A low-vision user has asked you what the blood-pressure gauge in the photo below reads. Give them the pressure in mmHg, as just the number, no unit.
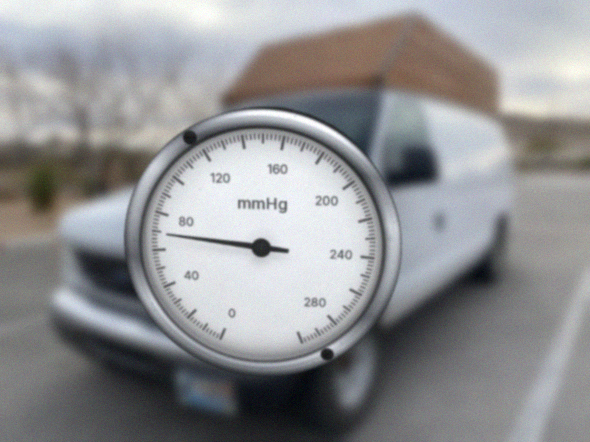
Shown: 70
